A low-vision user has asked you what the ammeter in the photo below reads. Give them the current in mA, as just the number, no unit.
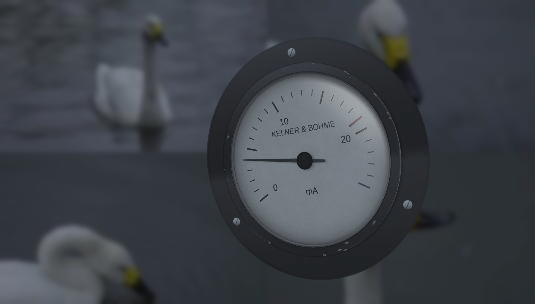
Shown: 4
